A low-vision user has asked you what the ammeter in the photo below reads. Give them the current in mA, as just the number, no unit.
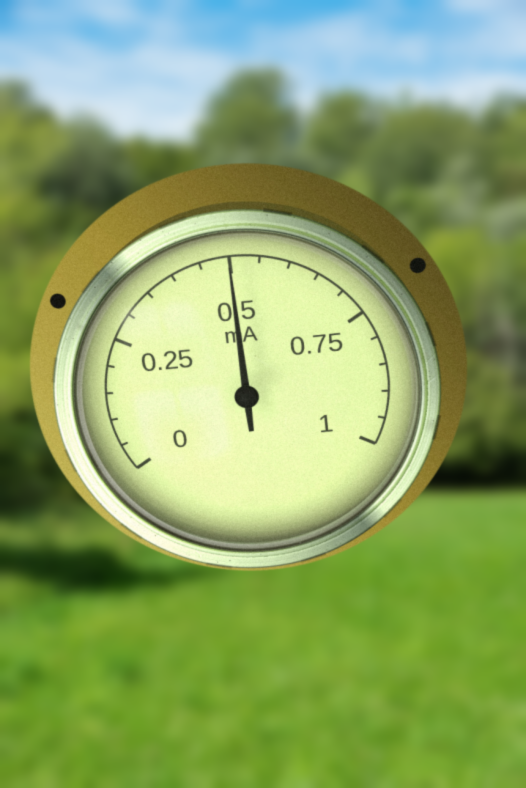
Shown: 0.5
